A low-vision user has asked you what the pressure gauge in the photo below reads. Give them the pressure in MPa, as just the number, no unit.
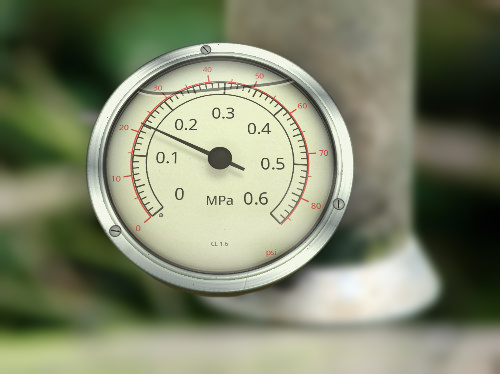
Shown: 0.15
